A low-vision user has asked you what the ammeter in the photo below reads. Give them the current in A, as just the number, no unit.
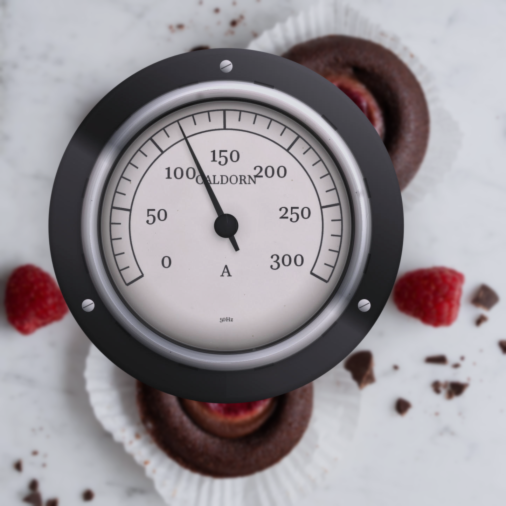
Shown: 120
